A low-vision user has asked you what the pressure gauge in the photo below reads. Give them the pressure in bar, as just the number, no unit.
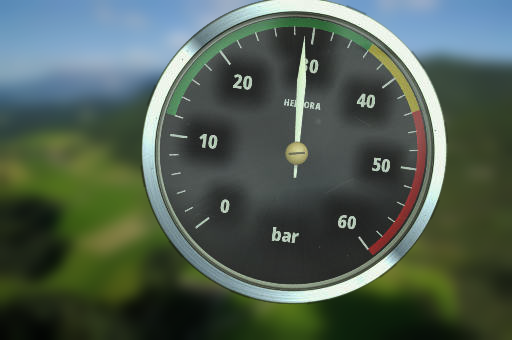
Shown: 29
